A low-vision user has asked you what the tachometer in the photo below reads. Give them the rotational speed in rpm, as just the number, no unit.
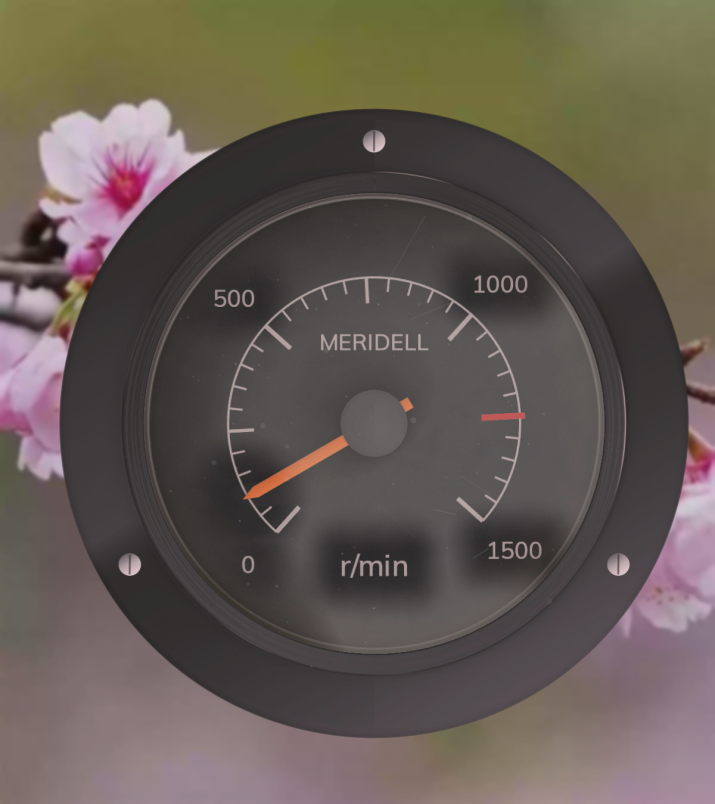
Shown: 100
